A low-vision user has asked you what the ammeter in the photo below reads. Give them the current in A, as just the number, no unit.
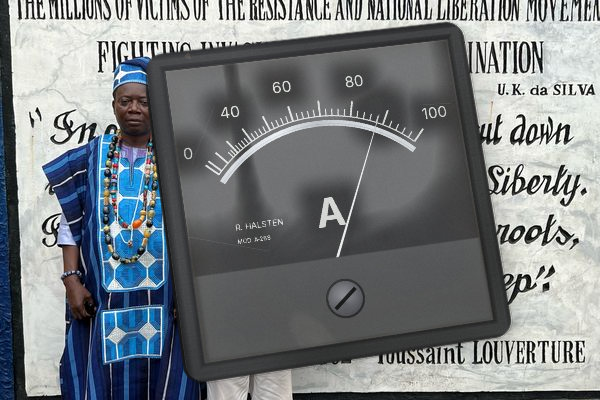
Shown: 88
